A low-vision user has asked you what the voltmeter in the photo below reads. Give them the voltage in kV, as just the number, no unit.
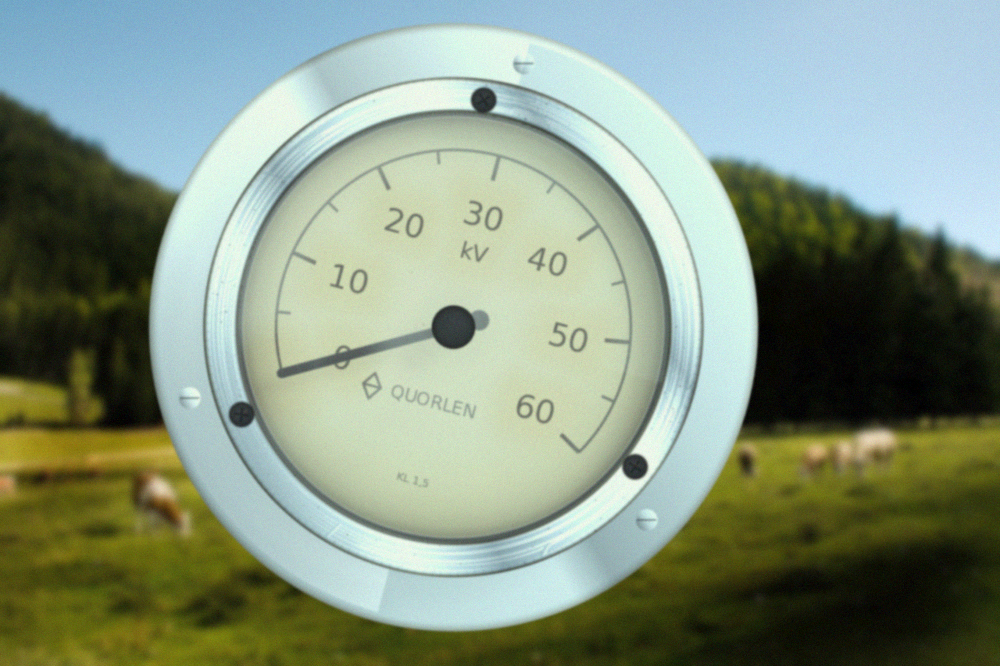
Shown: 0
